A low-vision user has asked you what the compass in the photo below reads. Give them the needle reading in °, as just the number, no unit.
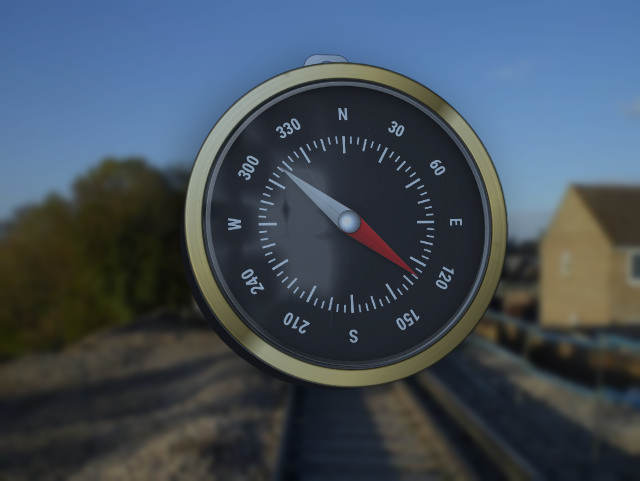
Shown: 130
